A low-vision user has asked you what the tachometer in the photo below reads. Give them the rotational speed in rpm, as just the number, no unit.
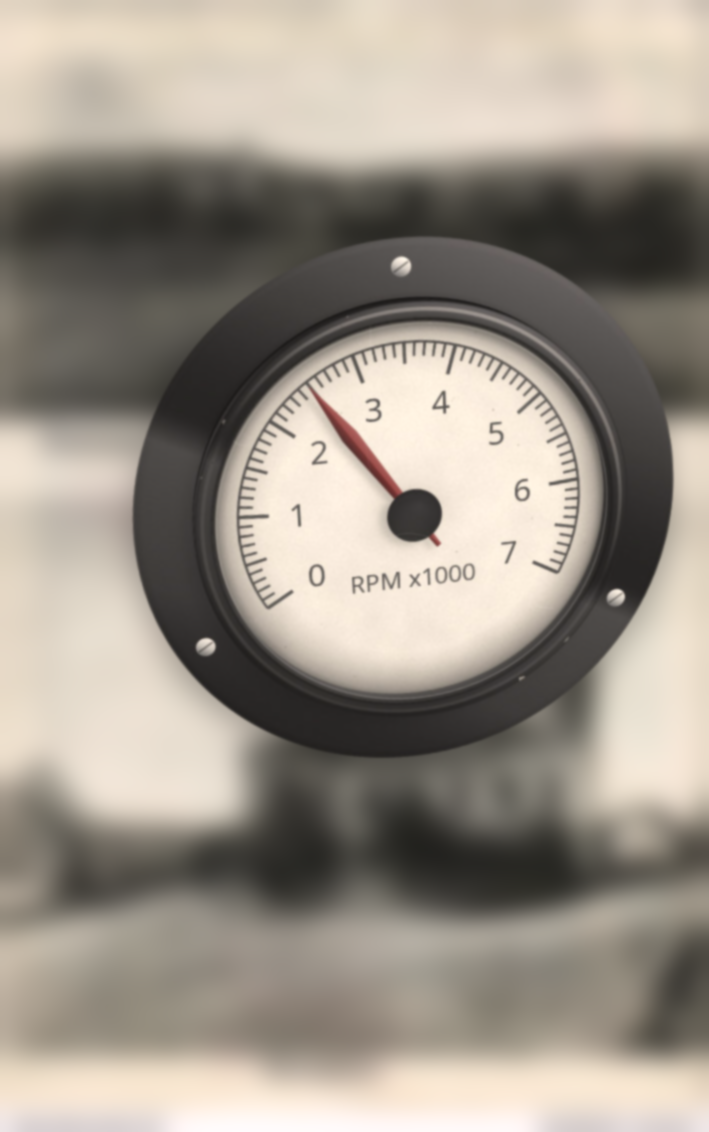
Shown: 2500
